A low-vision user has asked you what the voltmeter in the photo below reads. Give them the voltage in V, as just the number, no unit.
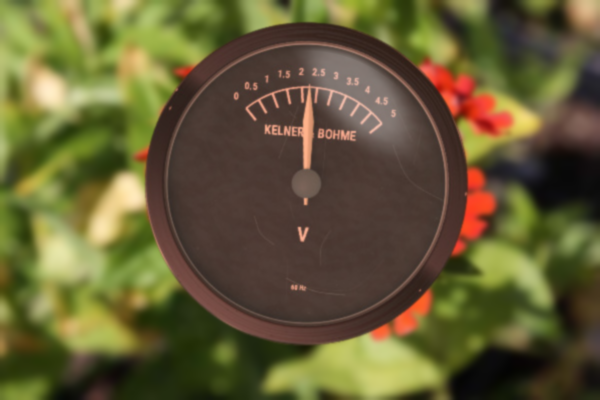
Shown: 2.25
